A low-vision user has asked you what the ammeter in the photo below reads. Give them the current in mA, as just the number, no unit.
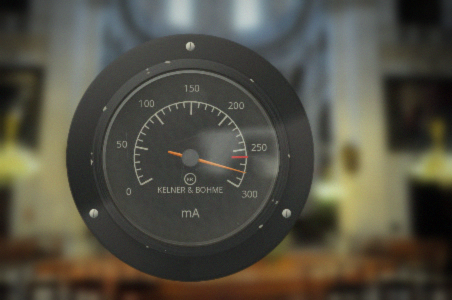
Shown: 280
